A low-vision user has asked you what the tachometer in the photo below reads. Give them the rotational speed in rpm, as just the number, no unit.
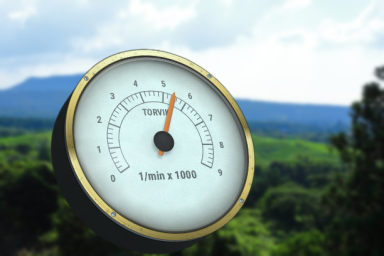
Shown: 5400
